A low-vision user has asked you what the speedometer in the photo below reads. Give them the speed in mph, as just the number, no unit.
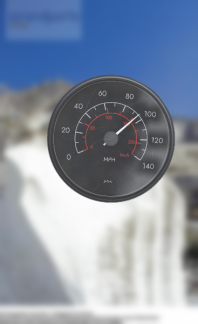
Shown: 95
